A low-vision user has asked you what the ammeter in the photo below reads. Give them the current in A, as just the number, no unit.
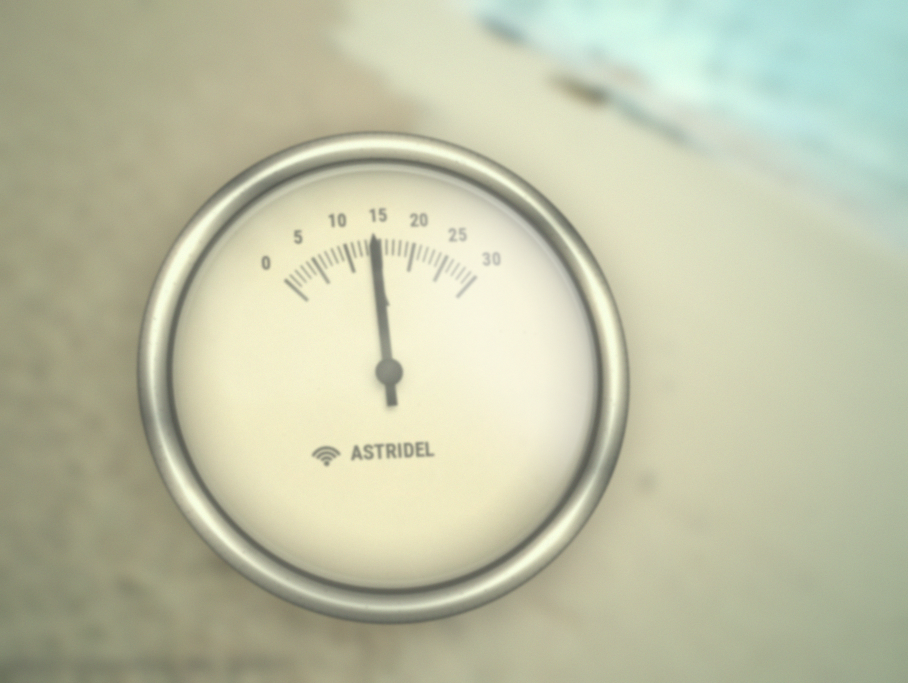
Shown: 14
